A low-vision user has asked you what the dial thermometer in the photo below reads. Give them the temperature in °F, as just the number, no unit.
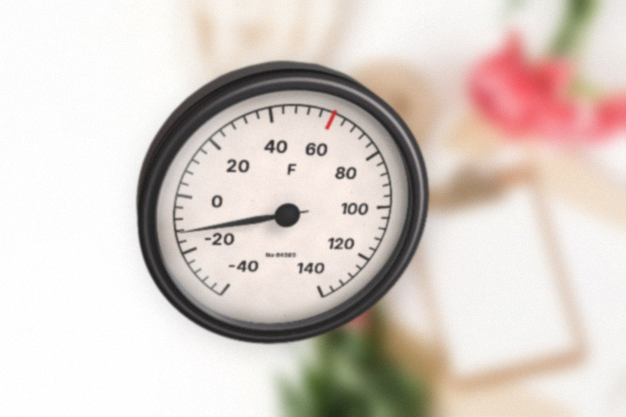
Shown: -12
